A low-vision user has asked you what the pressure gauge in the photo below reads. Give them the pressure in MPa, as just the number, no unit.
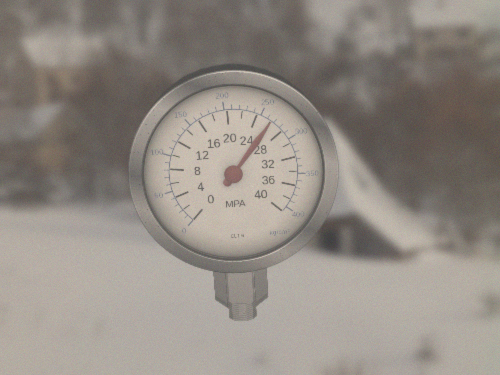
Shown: 26
